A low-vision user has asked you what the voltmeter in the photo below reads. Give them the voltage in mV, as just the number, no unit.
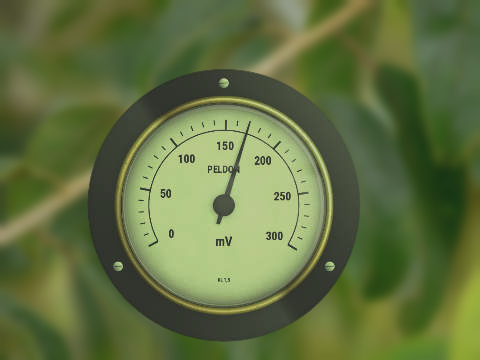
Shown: 170
